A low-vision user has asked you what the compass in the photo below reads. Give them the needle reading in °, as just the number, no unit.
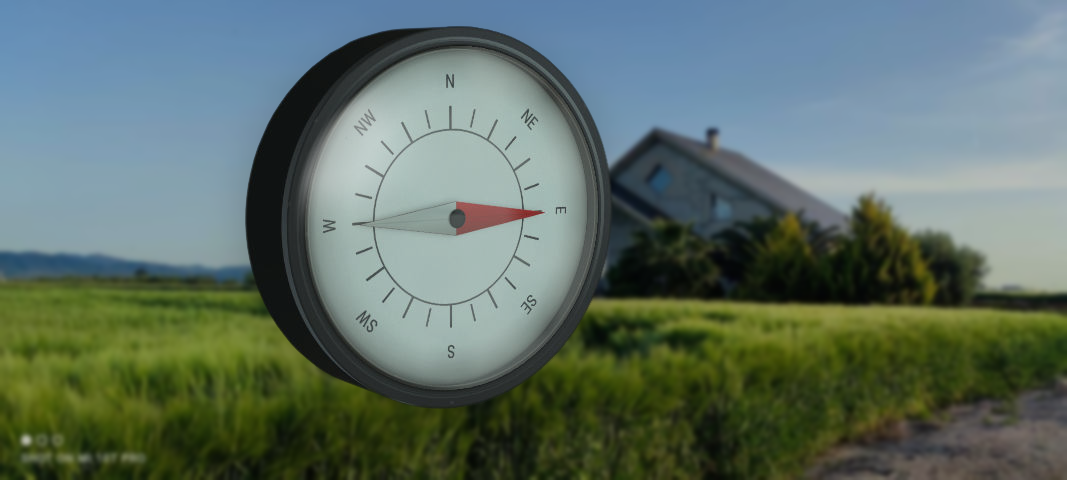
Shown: 90
